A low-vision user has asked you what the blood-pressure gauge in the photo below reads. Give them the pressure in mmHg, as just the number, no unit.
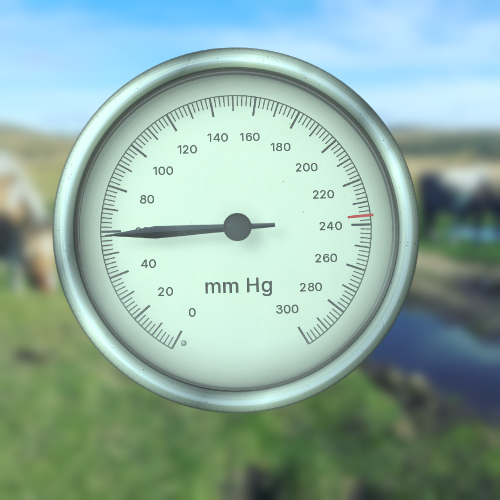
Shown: 58
